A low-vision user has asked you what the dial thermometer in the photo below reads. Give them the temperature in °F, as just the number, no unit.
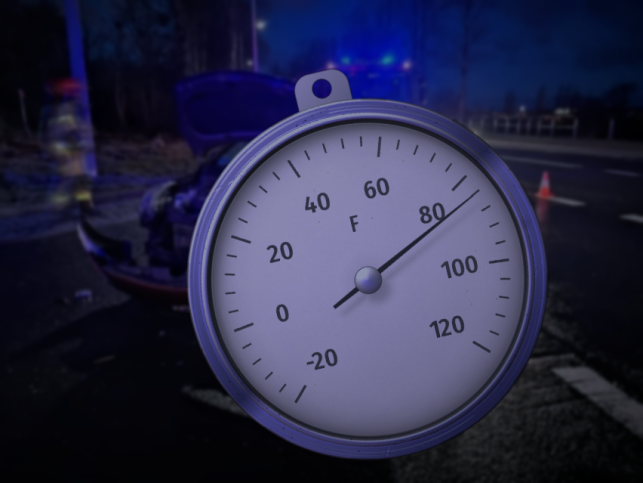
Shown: 84
